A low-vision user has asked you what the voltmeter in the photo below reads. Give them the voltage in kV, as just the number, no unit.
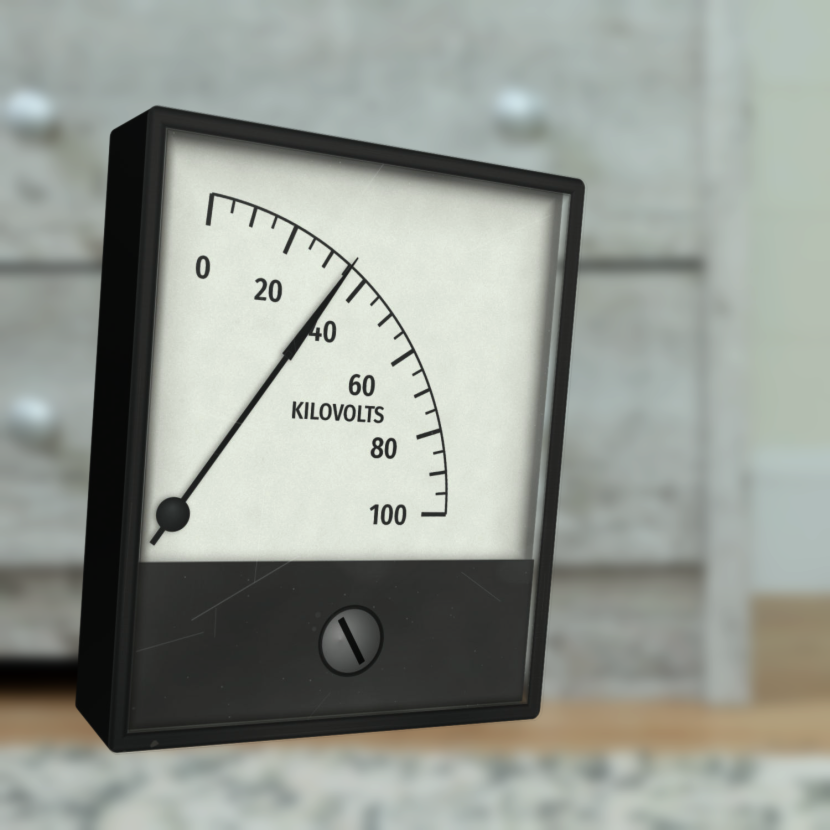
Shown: 35
